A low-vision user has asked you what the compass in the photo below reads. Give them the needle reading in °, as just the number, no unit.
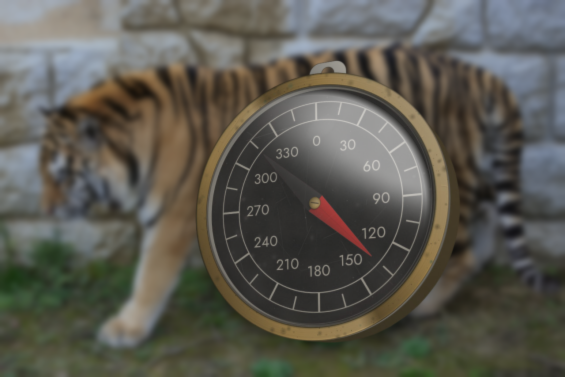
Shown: 135
